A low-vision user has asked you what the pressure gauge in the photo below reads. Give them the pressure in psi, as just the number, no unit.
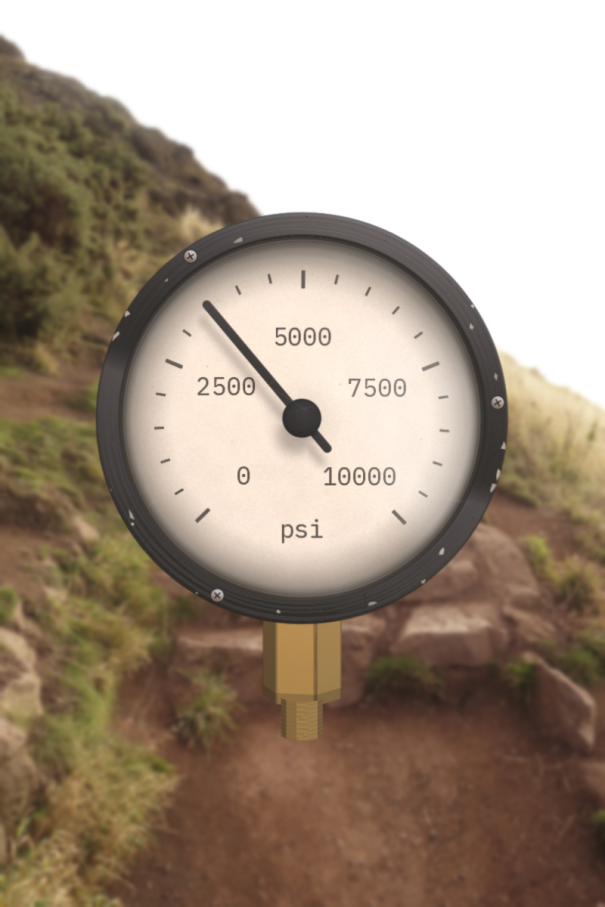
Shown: 3500
